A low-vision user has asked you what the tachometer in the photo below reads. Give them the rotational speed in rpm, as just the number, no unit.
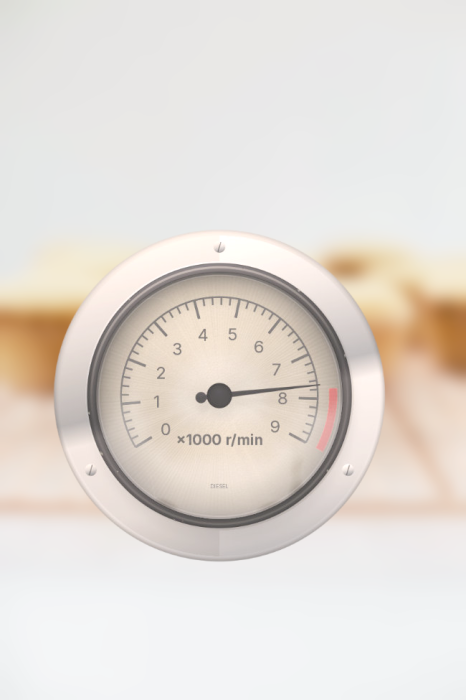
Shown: 7700
